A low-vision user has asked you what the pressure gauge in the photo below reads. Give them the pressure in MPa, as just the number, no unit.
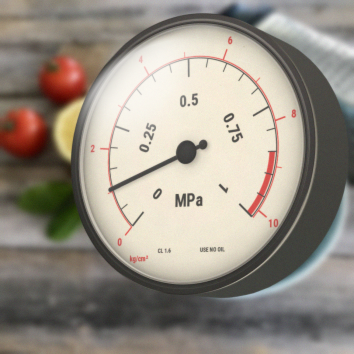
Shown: 0.1
